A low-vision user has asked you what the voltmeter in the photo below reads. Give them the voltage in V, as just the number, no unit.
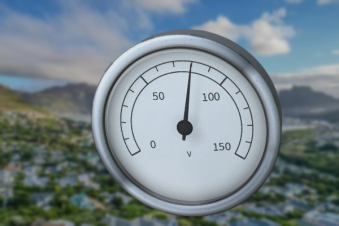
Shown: 80
